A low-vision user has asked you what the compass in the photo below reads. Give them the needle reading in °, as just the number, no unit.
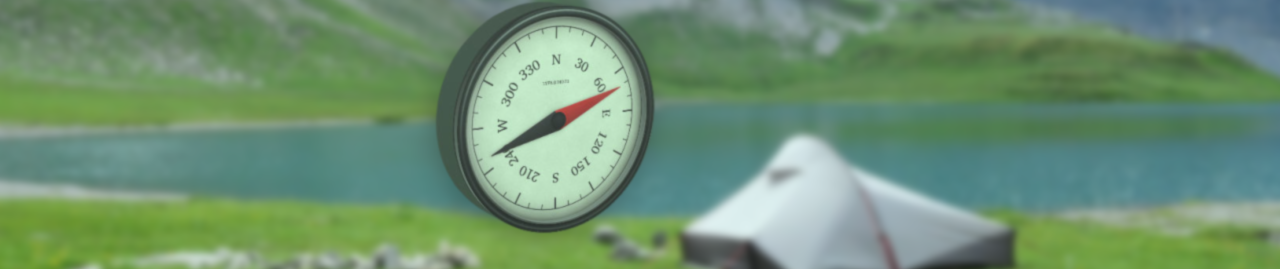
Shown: 70
